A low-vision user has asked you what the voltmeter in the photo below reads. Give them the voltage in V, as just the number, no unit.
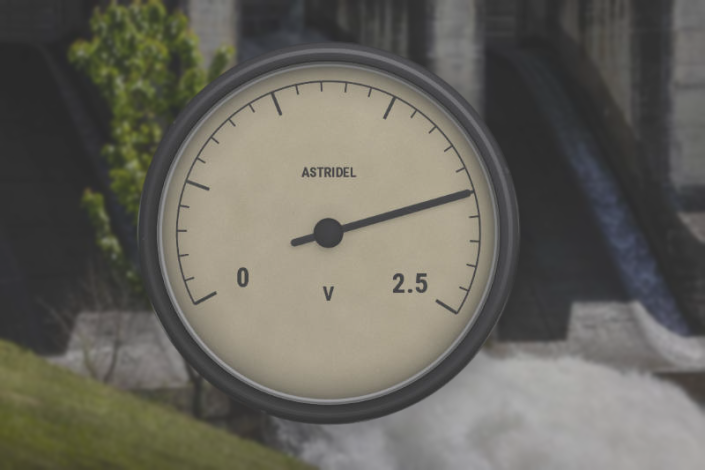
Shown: 2
